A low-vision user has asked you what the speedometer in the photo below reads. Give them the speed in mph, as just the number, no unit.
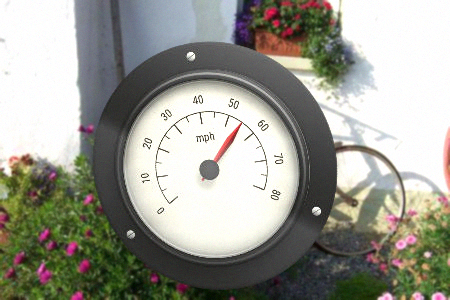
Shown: 55
